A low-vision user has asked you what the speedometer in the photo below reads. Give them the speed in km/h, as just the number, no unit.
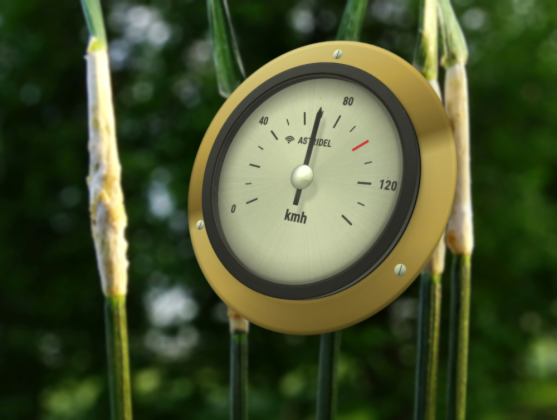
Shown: 70
